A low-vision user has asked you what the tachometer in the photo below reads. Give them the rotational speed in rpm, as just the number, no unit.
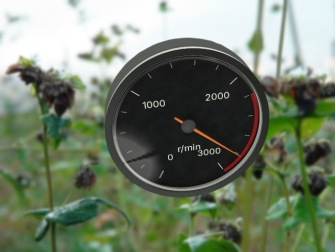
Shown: 2800
